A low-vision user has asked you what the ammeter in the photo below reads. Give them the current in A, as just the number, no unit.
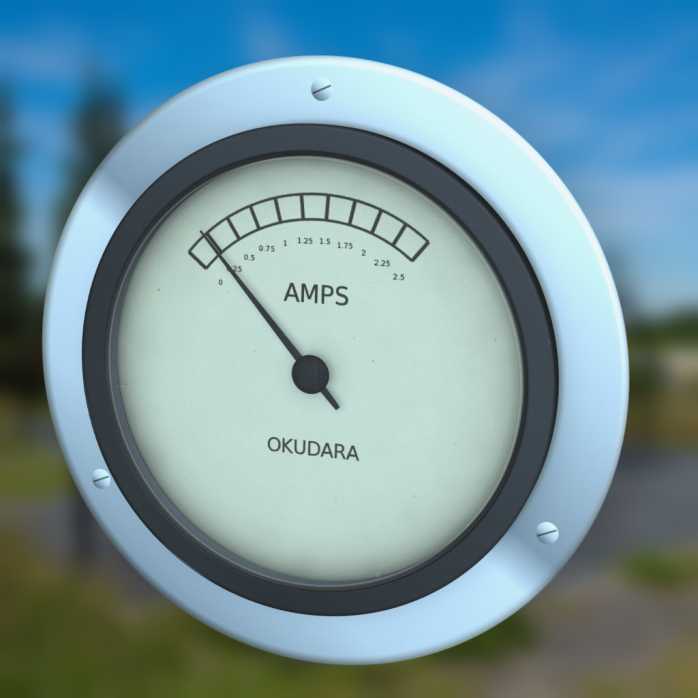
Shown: 0.25
